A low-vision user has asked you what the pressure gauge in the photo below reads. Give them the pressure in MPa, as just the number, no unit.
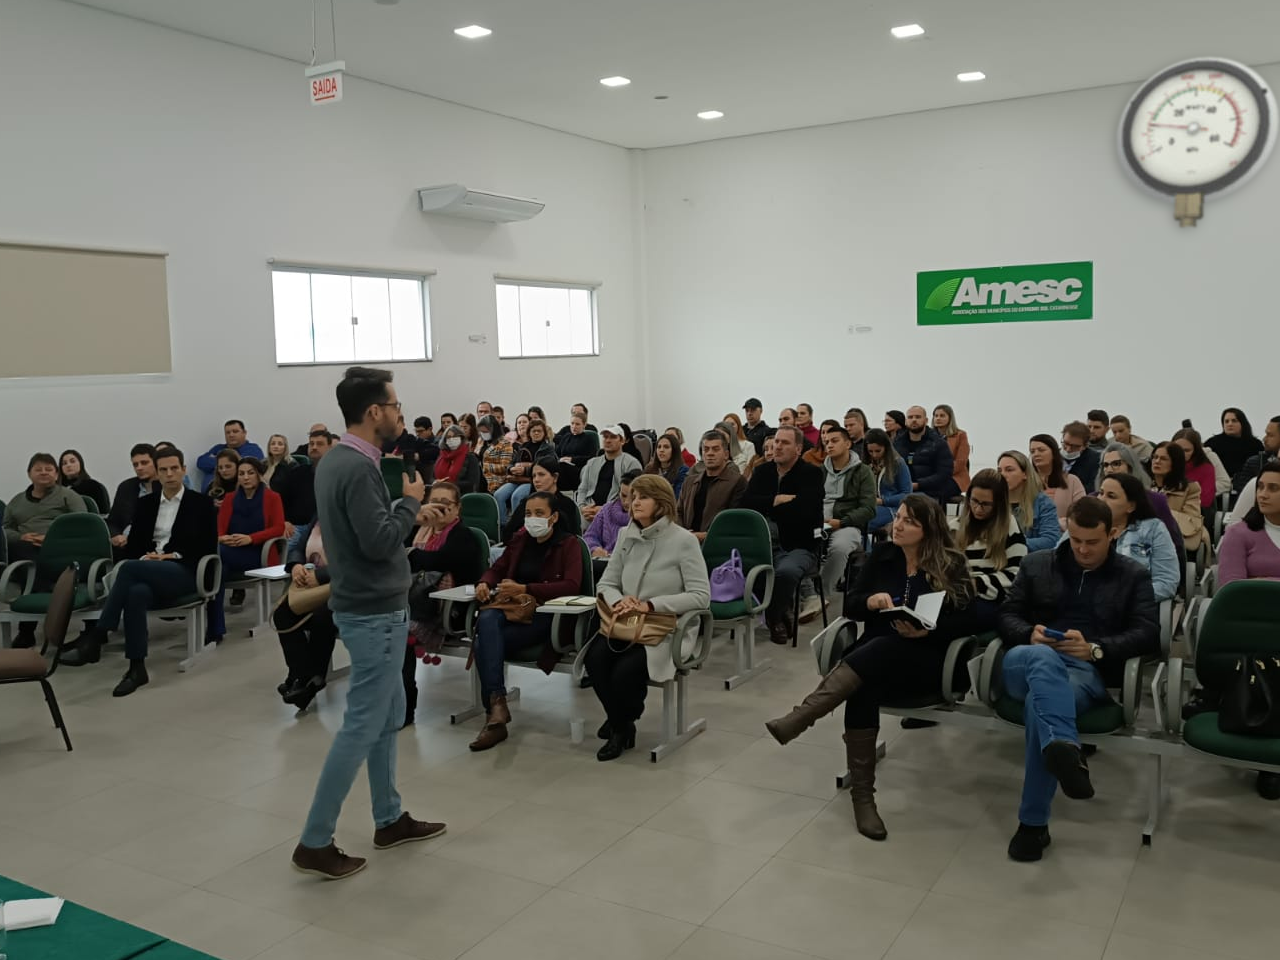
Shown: 10
